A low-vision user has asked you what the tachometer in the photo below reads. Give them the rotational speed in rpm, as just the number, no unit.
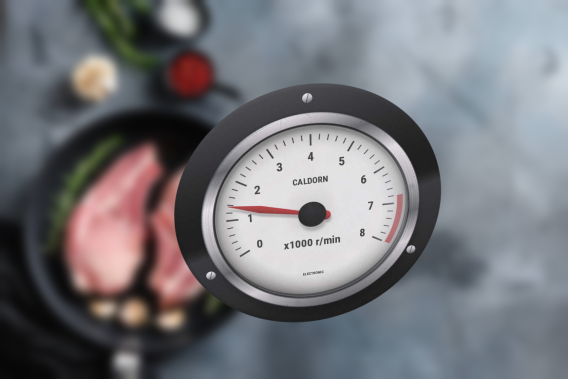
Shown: 1400
